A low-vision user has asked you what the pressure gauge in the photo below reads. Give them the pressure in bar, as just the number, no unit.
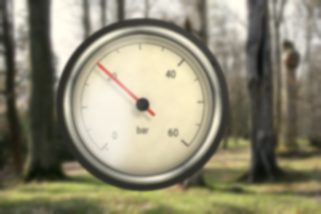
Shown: 20
